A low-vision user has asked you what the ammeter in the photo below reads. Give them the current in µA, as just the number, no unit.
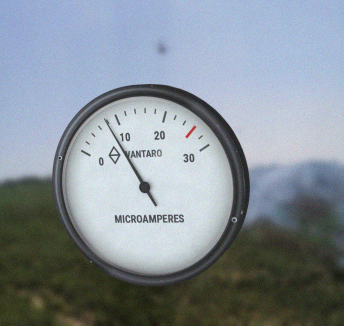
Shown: 8
